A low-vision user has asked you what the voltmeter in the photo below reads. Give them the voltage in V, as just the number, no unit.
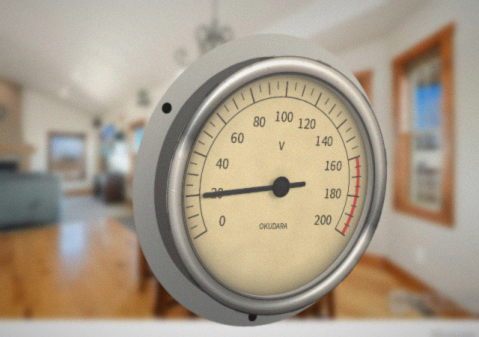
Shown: 20
